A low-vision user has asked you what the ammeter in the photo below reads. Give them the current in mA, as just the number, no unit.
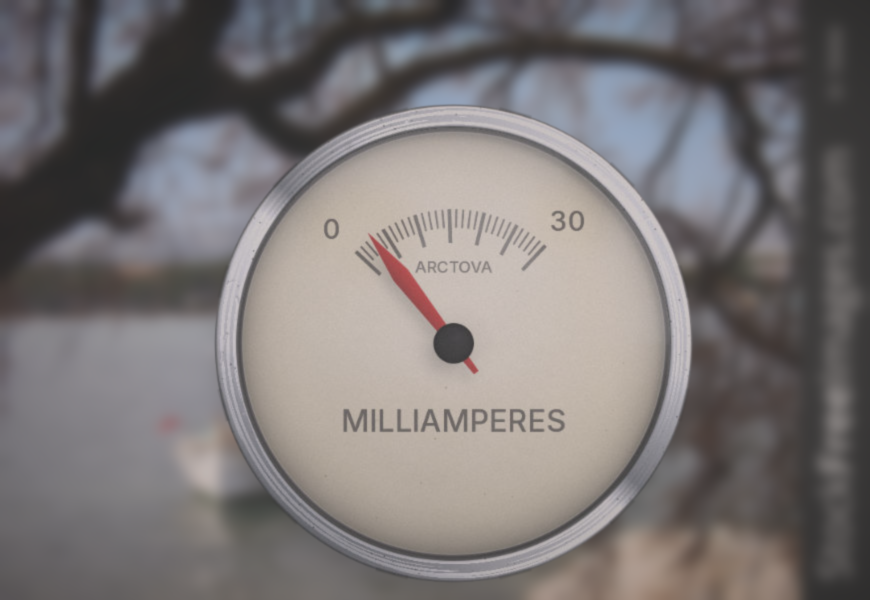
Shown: 3
